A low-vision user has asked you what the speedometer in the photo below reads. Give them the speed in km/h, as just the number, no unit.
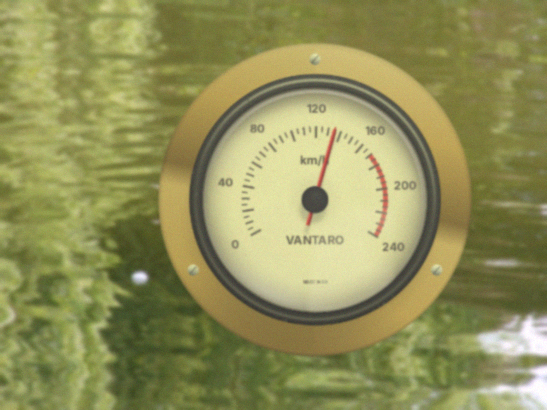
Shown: 135
